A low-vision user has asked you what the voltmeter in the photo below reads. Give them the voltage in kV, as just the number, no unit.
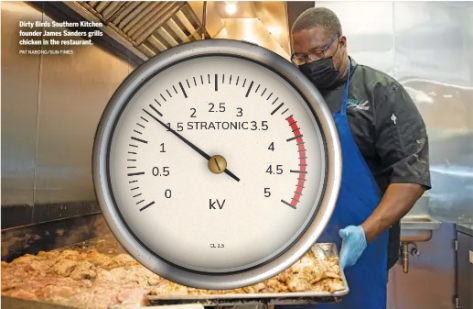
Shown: 1.4
